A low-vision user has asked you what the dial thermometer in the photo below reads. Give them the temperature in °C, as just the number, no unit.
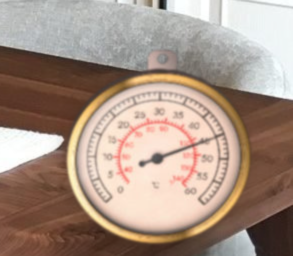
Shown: 45
